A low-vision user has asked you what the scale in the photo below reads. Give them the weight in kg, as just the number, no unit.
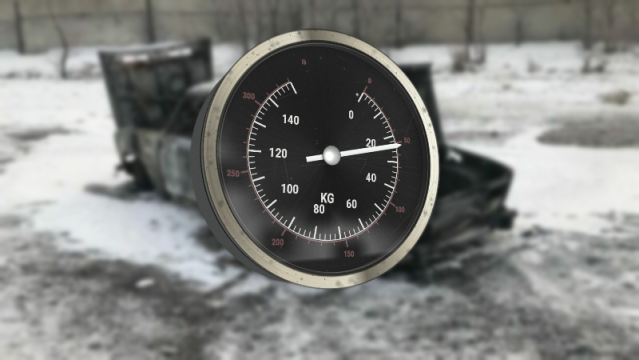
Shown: 24
